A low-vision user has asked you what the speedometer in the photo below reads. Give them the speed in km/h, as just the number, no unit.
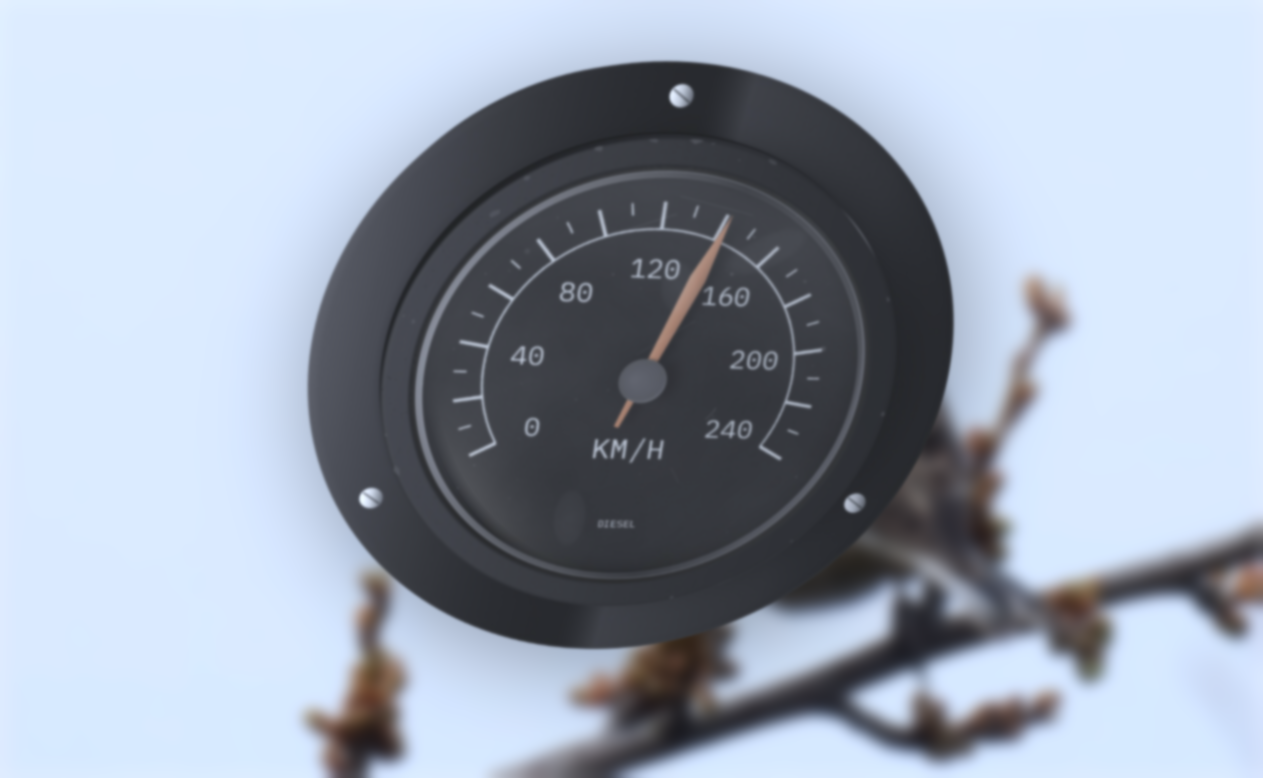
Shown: 140
